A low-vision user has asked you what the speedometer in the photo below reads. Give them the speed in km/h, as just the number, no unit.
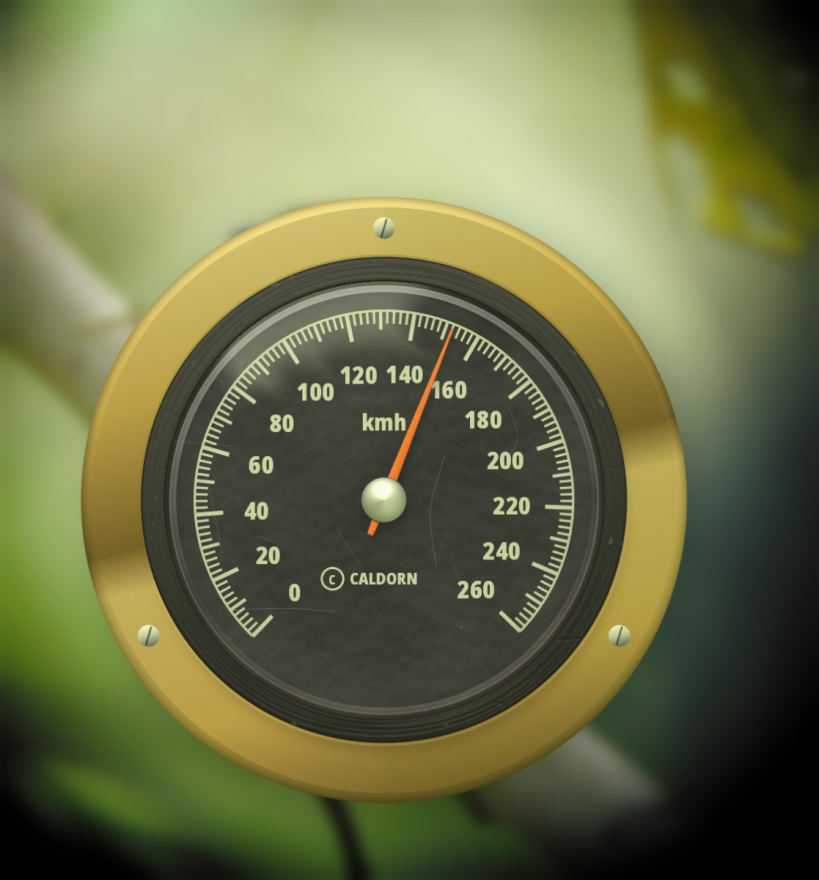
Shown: 152
